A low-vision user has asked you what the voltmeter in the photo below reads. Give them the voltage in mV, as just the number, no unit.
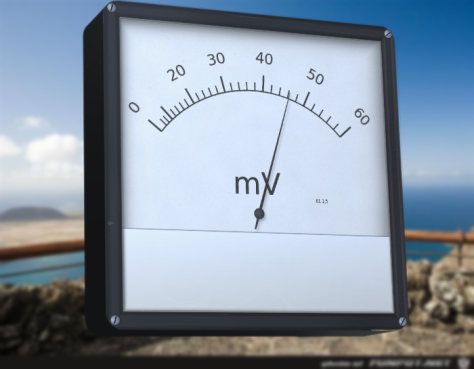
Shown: 46
